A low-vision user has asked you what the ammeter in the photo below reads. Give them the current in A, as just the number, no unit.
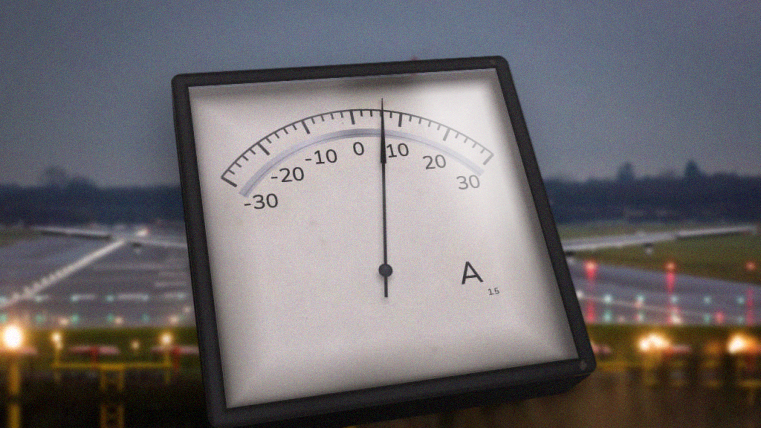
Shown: 6
